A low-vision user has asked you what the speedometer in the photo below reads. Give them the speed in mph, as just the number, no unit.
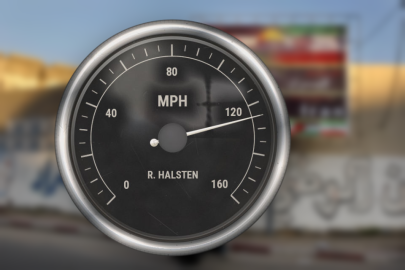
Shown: 125
